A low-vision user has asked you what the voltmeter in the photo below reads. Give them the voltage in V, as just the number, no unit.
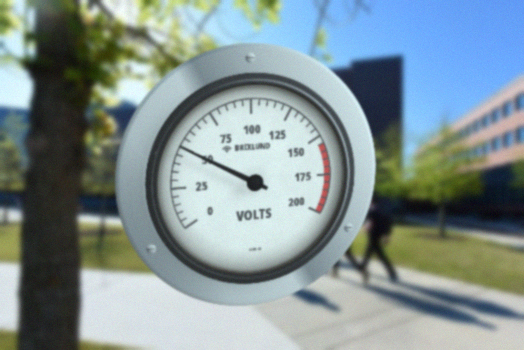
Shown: 50
